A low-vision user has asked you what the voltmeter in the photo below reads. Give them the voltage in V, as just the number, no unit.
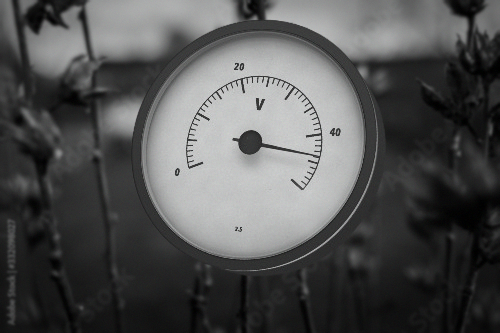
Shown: 44
